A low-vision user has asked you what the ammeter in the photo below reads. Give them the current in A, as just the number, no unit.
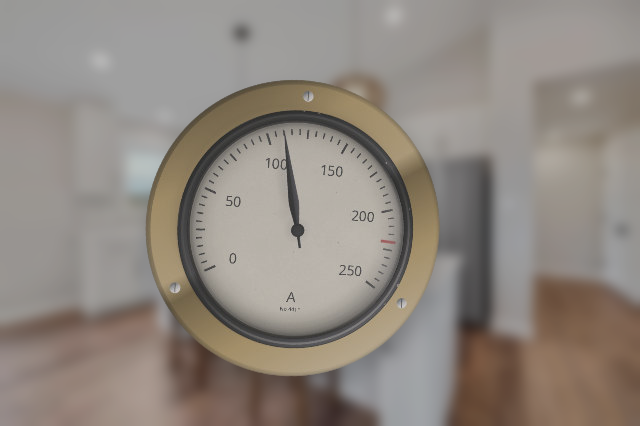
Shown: 110
